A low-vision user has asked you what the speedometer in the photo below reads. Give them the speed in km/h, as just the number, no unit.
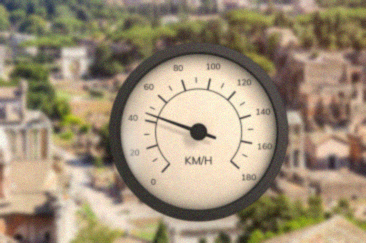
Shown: 45
